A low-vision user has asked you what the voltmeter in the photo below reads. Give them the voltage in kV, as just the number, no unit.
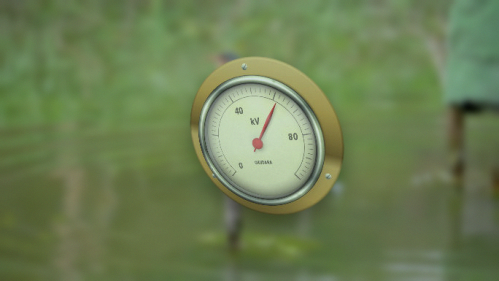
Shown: 62
